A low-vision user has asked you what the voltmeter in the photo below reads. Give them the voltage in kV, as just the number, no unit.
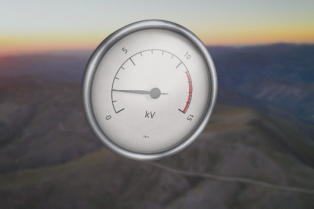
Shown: 2
